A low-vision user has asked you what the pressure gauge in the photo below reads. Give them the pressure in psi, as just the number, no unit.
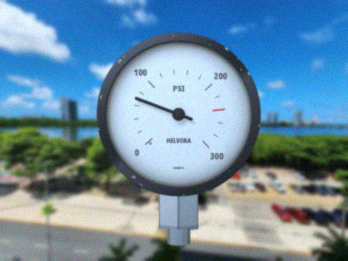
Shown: 70
